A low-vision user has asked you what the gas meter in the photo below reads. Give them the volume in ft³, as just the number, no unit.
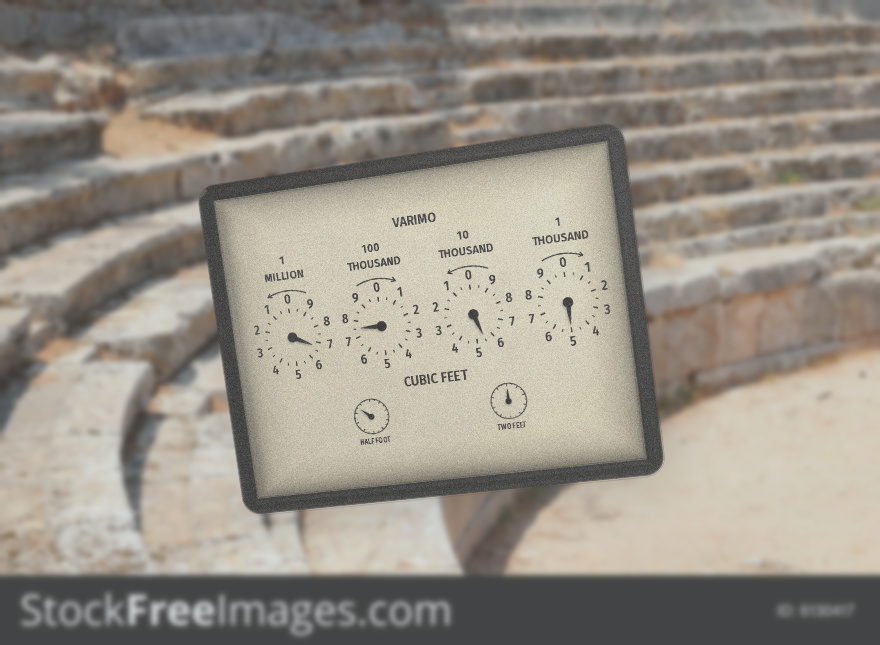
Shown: 675500
